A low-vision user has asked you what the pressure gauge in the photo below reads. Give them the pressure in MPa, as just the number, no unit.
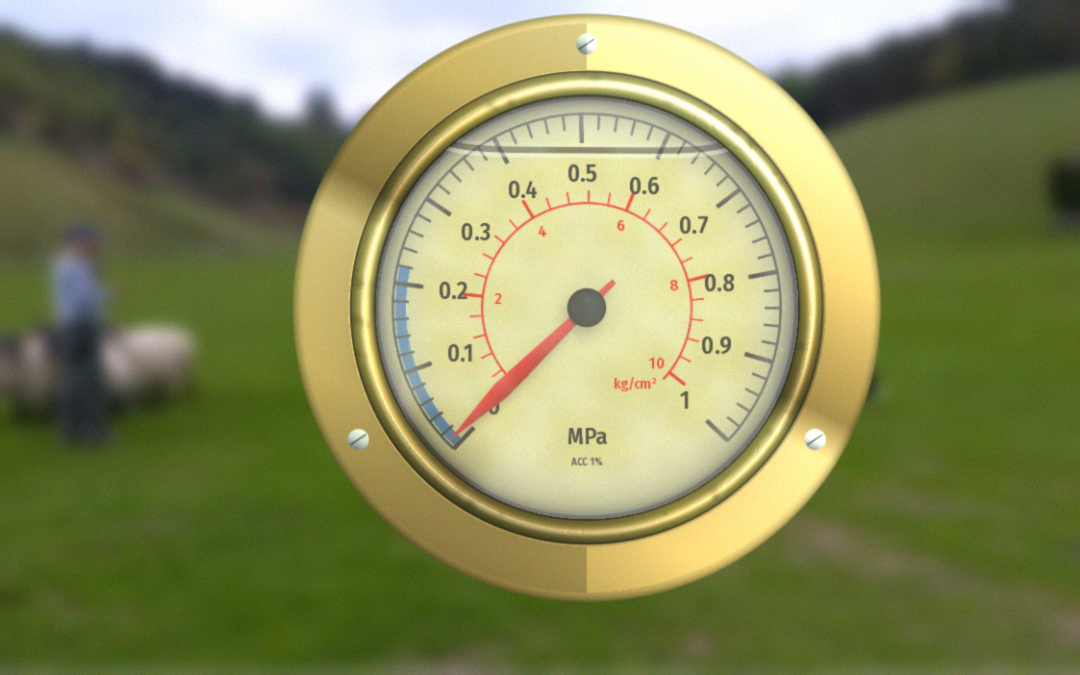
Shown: 0.01
